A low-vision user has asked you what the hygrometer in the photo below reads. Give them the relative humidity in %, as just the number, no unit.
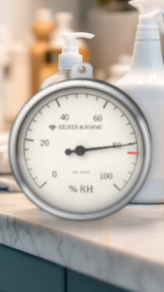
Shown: 80
